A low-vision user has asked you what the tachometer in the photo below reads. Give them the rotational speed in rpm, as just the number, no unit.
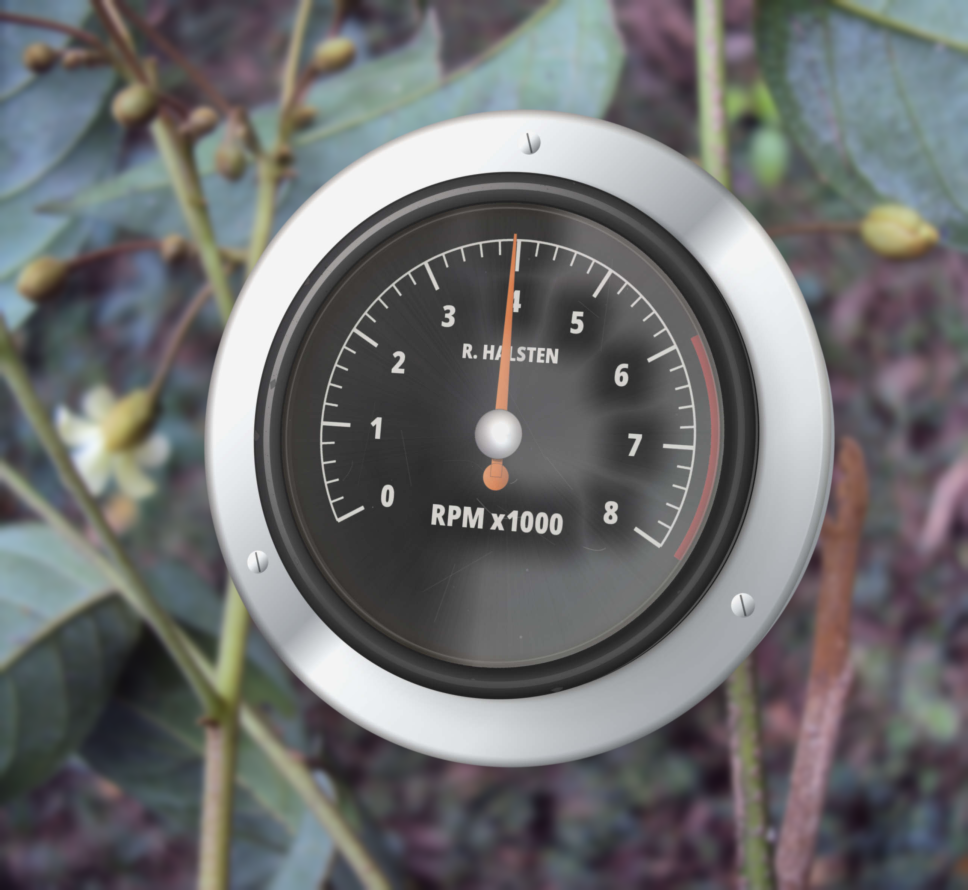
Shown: 4000
